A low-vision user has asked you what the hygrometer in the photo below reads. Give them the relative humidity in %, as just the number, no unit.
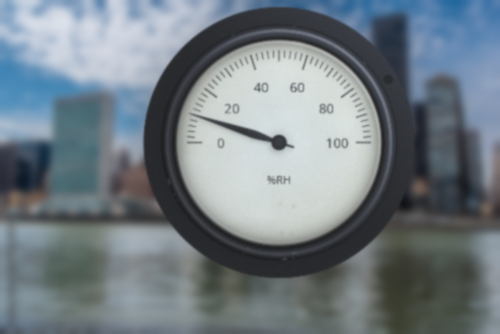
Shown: 10
